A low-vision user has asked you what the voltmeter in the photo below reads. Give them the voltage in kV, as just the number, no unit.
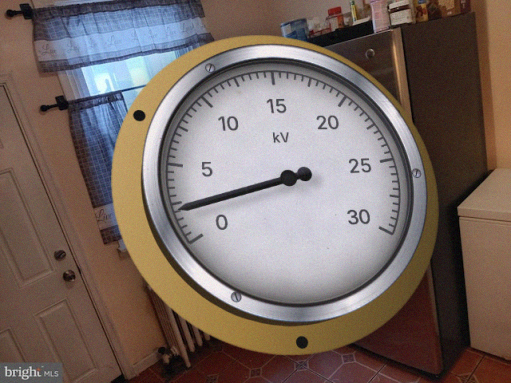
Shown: 2
